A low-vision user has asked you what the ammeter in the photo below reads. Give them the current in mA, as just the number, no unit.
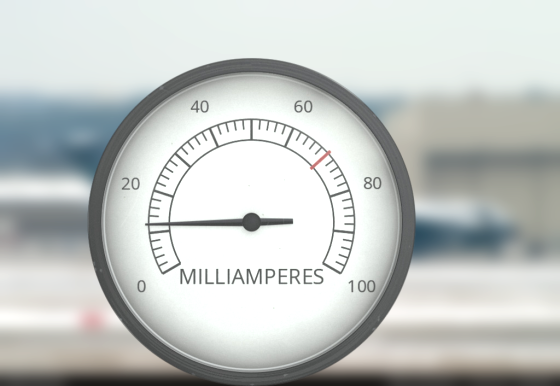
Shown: 12
